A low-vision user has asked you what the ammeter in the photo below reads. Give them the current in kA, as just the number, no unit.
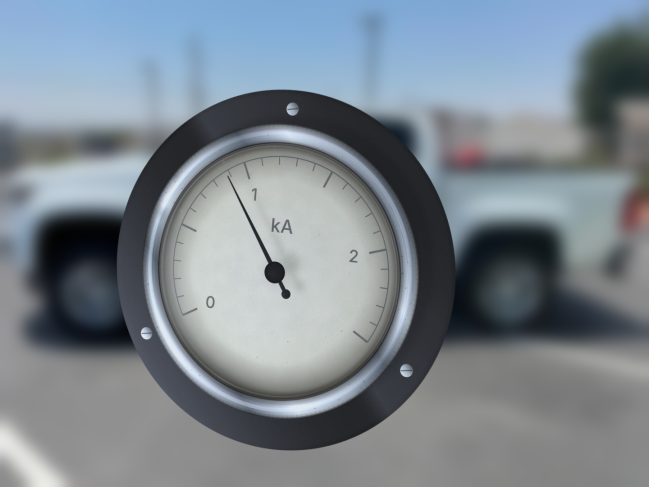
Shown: 0.9
